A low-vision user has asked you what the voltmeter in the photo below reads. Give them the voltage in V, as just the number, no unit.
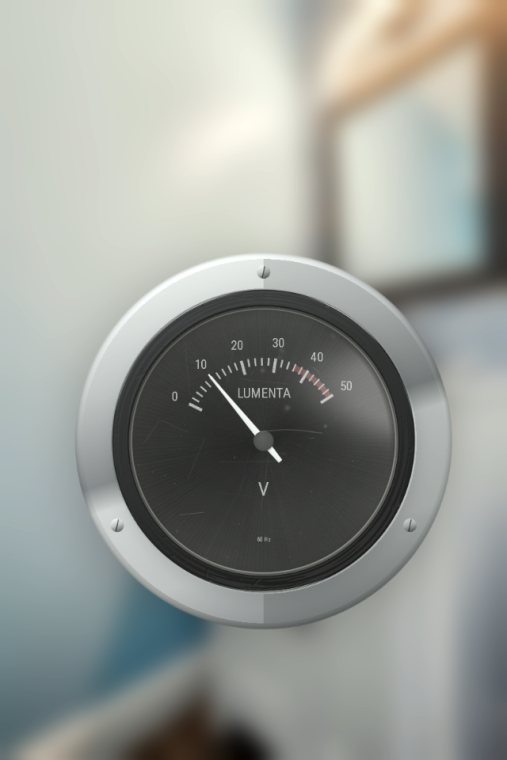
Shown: 10
